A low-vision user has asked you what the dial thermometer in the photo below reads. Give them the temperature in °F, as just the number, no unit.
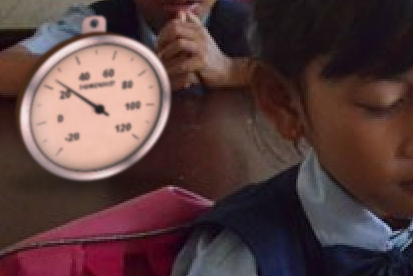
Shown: 25
